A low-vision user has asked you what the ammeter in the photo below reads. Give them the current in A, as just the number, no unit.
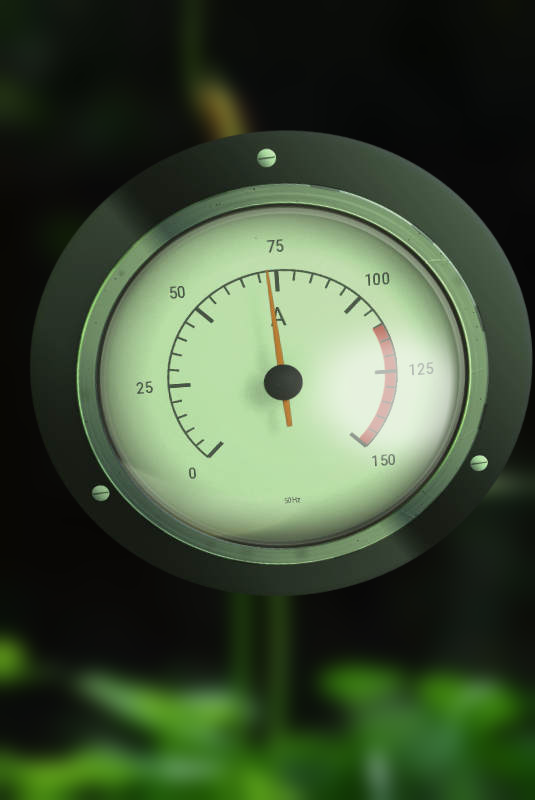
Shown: 72.5
